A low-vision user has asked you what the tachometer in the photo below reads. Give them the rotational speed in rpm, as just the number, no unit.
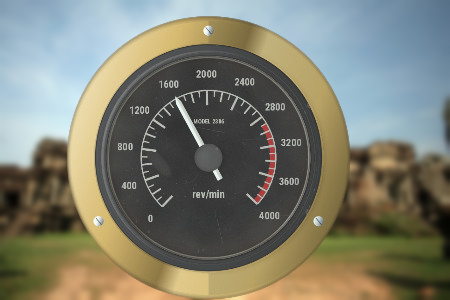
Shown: 1600
